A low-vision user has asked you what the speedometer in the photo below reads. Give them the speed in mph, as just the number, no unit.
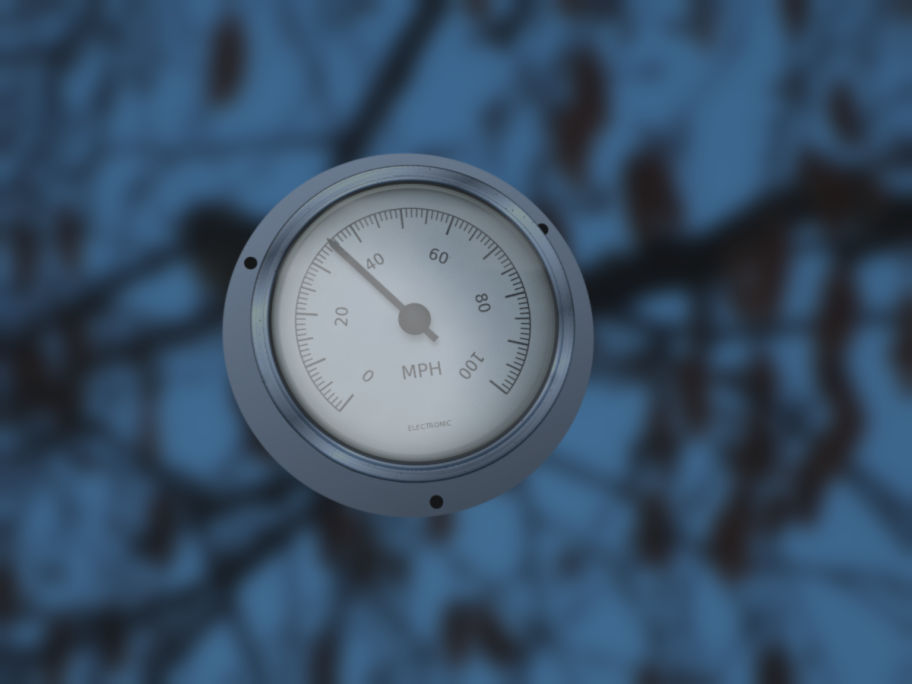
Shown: 35
